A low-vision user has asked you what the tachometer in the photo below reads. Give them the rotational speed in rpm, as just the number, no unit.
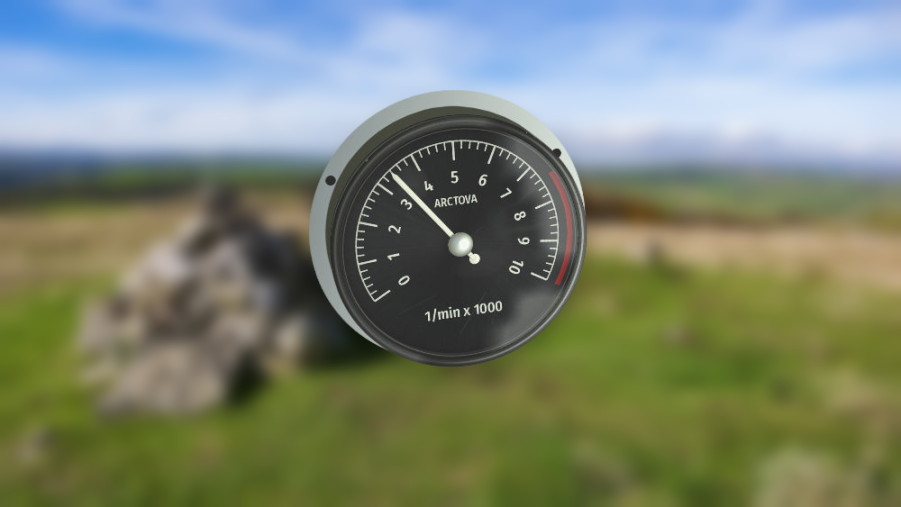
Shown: 3400
